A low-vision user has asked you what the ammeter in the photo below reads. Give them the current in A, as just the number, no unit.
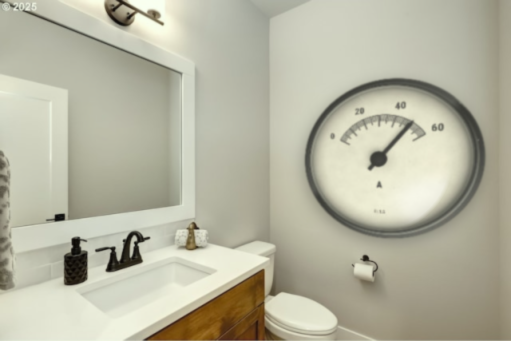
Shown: 50
